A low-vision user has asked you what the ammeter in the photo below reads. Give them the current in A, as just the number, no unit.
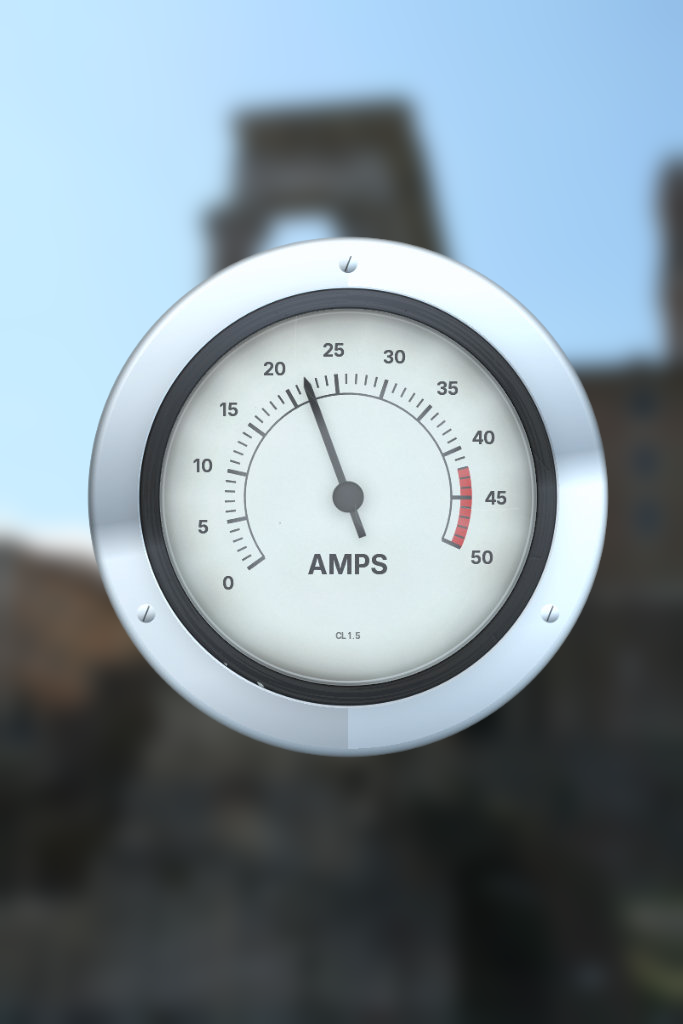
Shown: 22
